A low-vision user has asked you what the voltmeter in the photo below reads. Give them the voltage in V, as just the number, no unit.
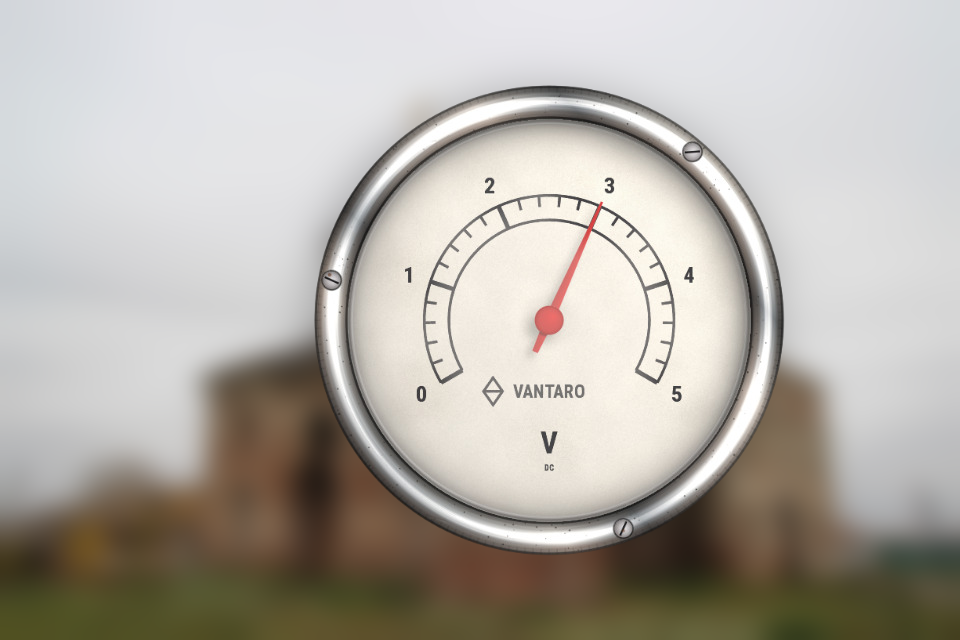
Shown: 3
